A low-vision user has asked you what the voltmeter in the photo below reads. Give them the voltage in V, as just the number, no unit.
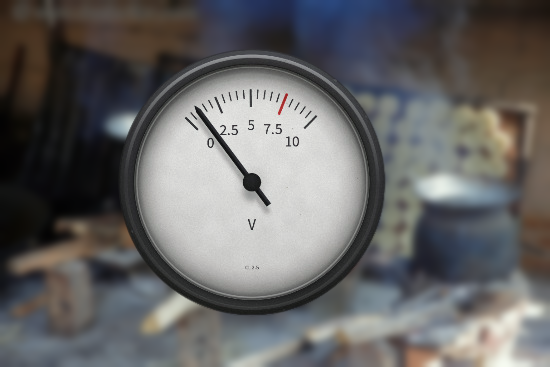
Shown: 1
